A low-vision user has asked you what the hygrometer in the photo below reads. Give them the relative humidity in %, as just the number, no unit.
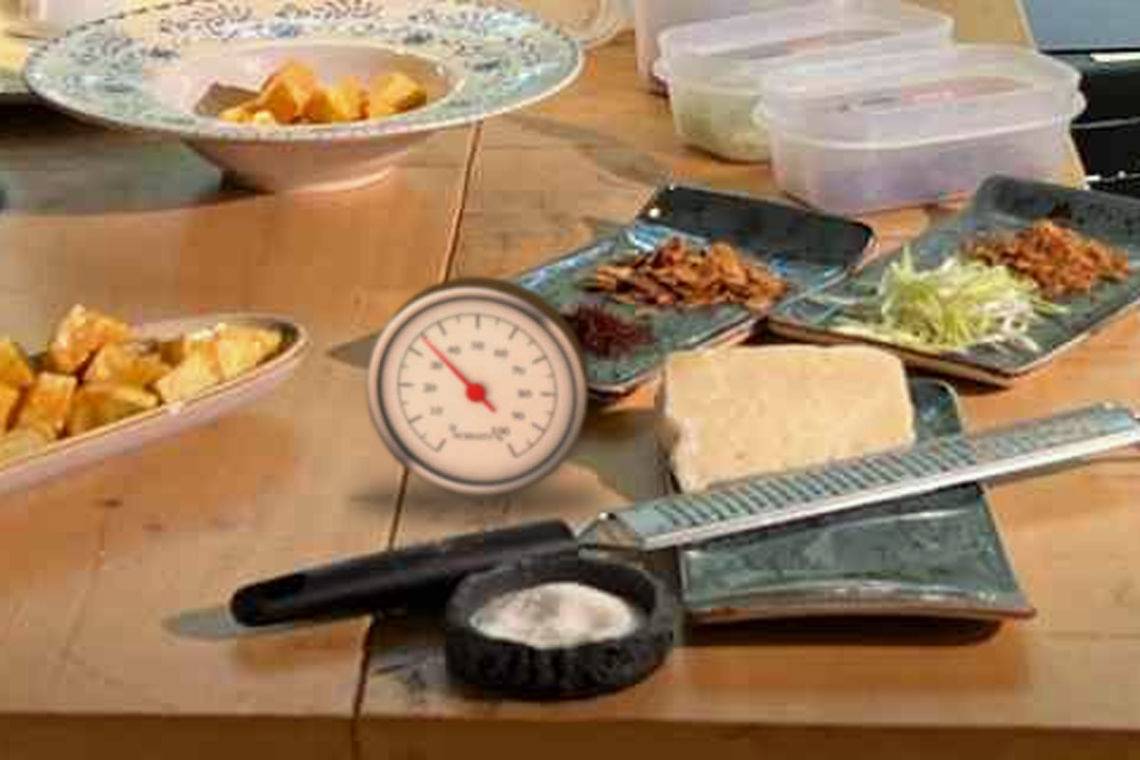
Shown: 35
